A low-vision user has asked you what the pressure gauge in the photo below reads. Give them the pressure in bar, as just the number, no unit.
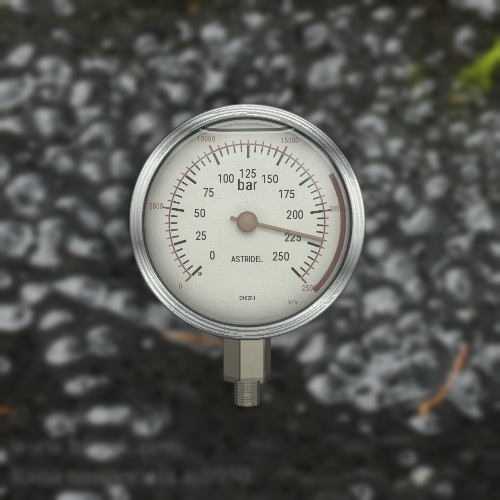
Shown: 220
